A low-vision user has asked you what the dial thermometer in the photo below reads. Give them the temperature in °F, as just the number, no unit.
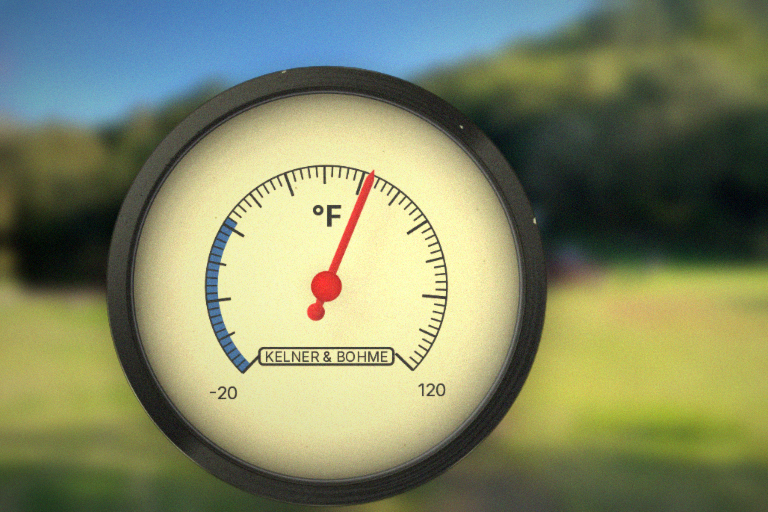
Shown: 62
